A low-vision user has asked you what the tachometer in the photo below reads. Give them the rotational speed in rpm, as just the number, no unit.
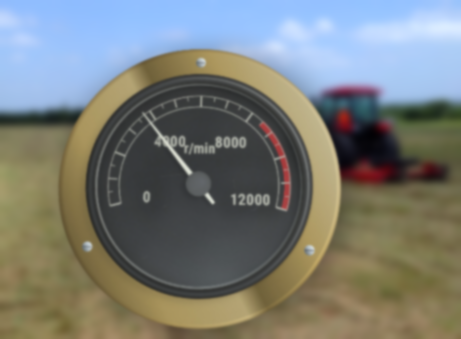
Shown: 3750
